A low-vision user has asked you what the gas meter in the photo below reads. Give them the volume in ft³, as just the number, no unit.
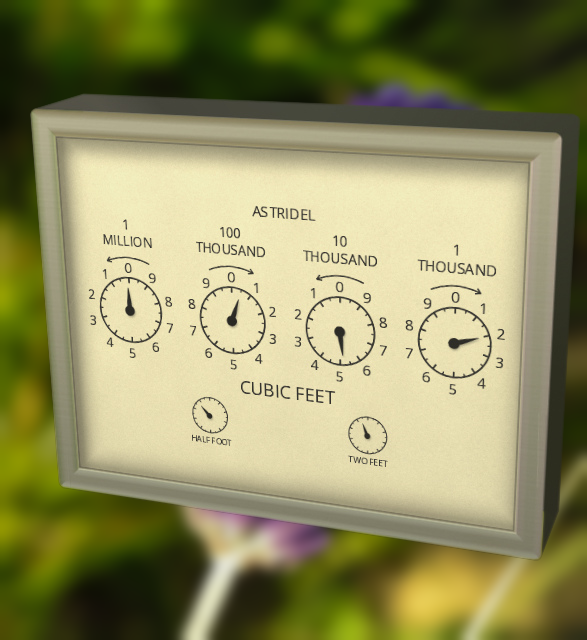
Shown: 5200
